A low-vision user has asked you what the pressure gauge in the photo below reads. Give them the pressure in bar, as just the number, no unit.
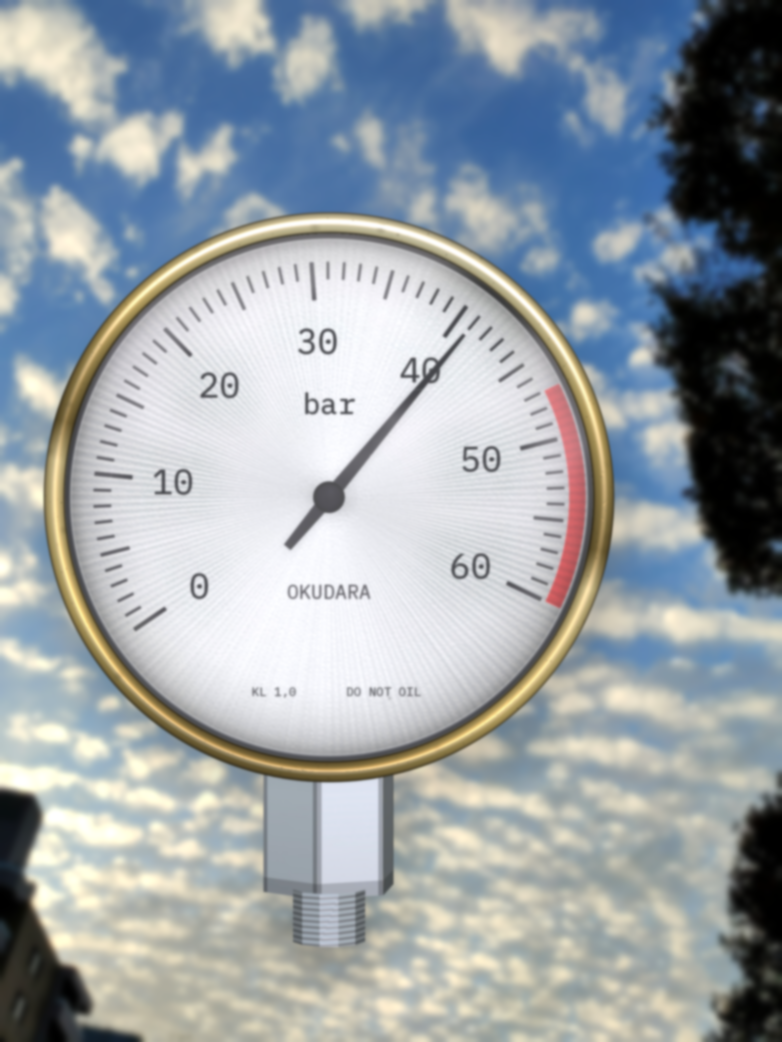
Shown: 41
